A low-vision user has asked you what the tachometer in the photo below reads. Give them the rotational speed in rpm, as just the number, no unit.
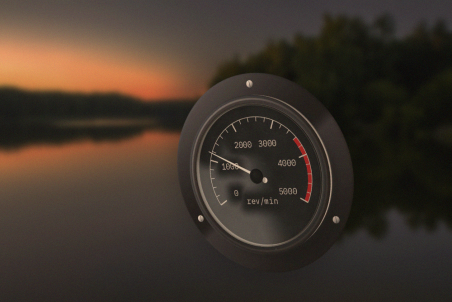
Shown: 1200
